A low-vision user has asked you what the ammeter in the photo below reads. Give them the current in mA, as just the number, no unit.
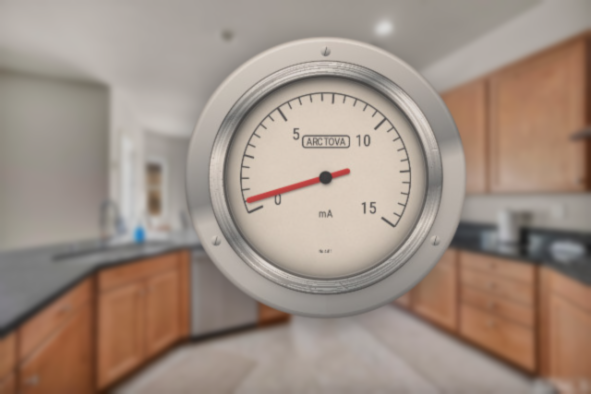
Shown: 0.5
